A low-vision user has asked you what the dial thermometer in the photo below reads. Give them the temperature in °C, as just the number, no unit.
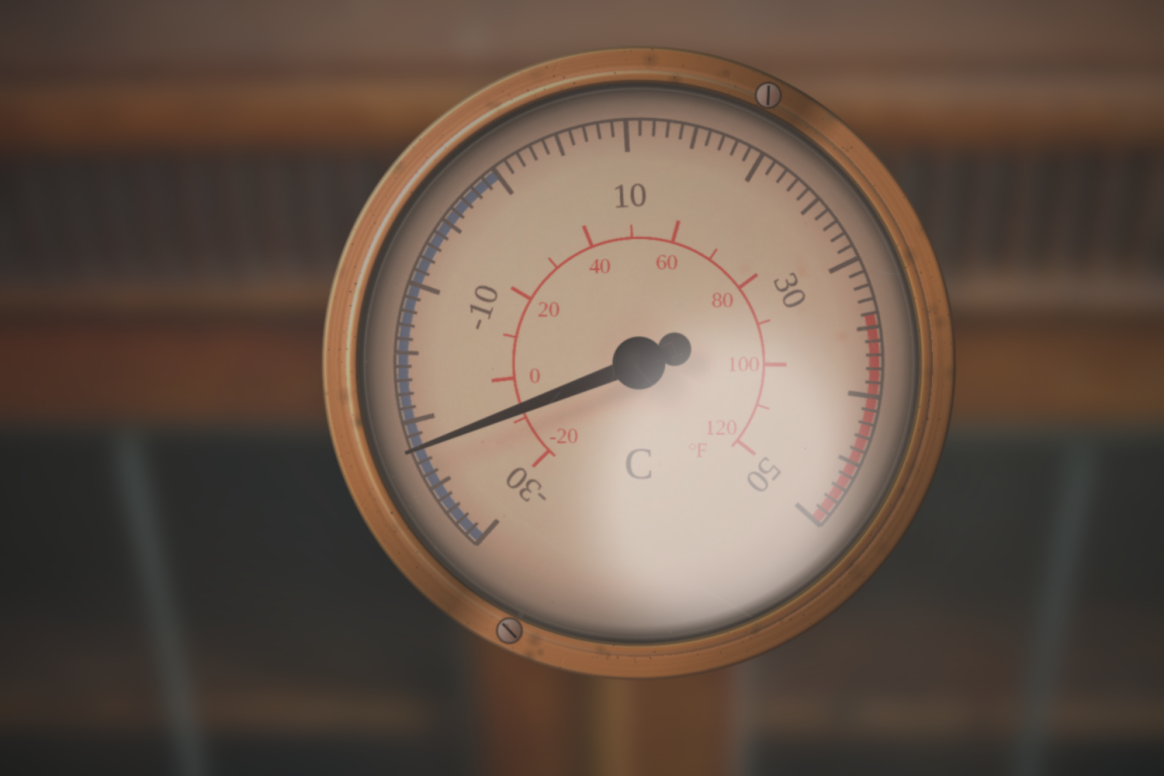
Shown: -22
